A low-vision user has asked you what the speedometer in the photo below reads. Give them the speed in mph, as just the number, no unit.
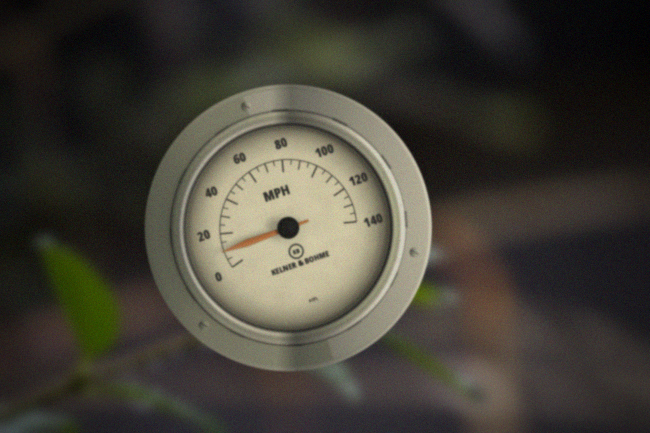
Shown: 10
